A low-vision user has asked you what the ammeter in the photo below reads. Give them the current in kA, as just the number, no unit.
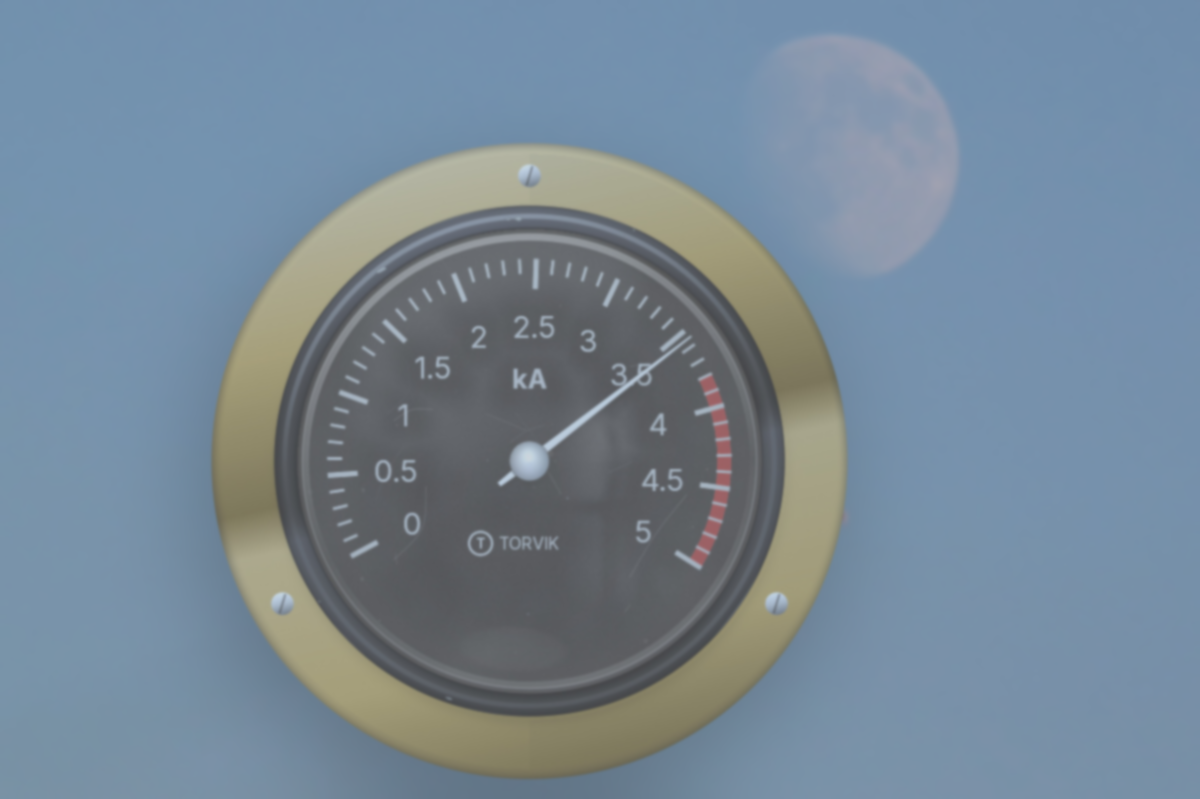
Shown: 3.55
